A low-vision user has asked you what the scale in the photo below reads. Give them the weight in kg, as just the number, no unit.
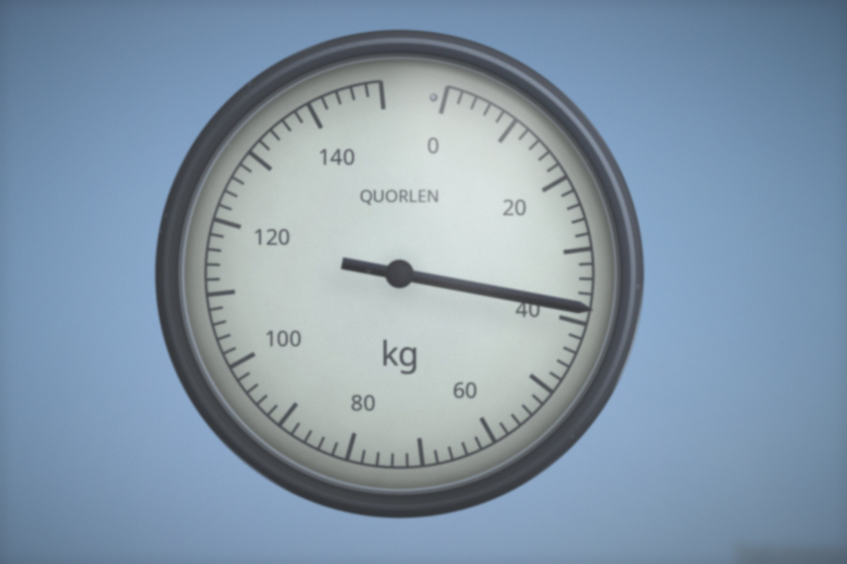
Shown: 38
